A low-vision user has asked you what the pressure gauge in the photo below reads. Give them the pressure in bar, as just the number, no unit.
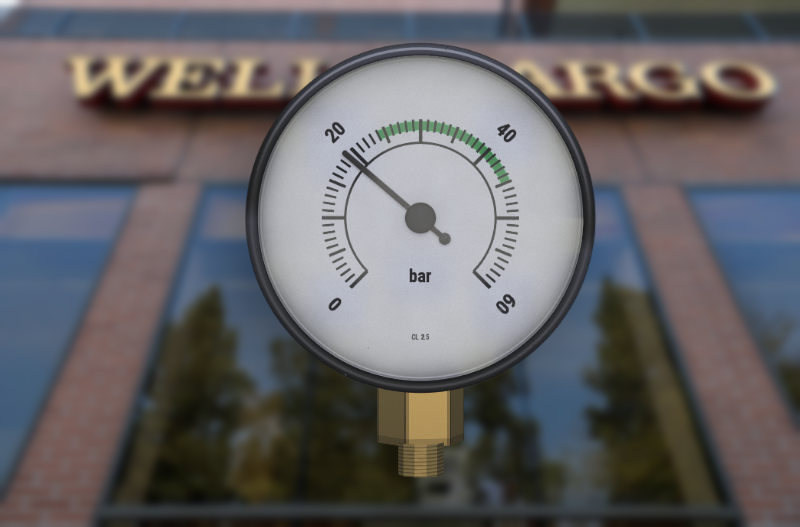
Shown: 19
